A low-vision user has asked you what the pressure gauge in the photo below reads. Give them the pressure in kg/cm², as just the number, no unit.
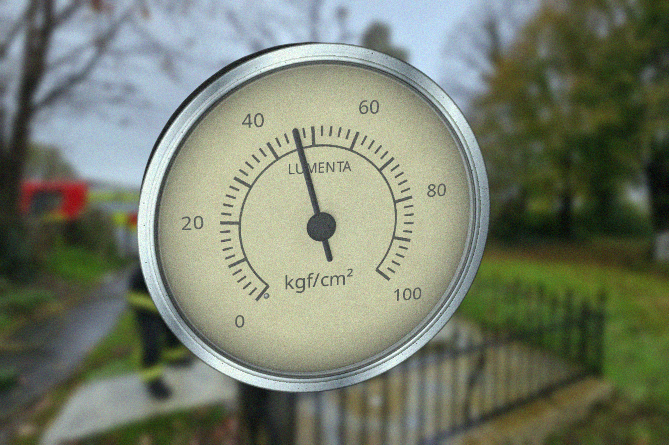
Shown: 46
